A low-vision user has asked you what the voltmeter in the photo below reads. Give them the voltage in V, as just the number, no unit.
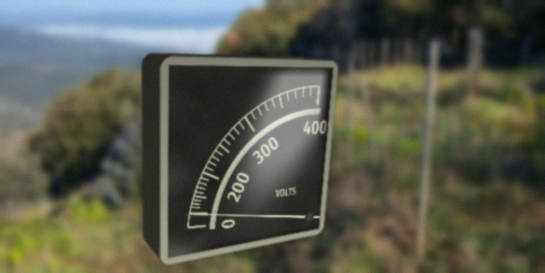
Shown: 100
